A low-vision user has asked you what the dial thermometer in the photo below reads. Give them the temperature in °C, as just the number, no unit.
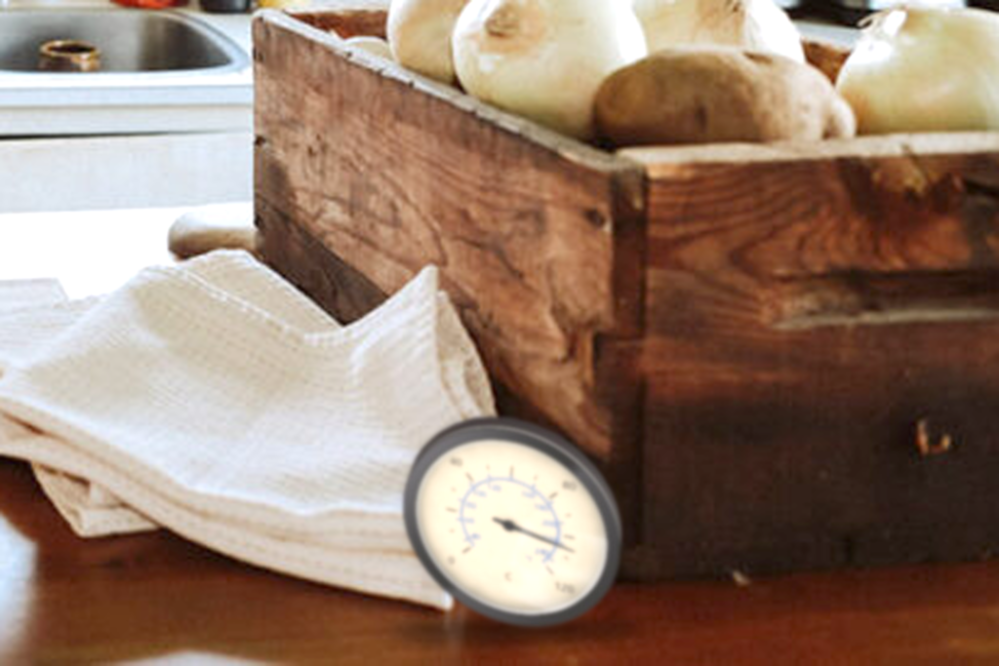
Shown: 105
